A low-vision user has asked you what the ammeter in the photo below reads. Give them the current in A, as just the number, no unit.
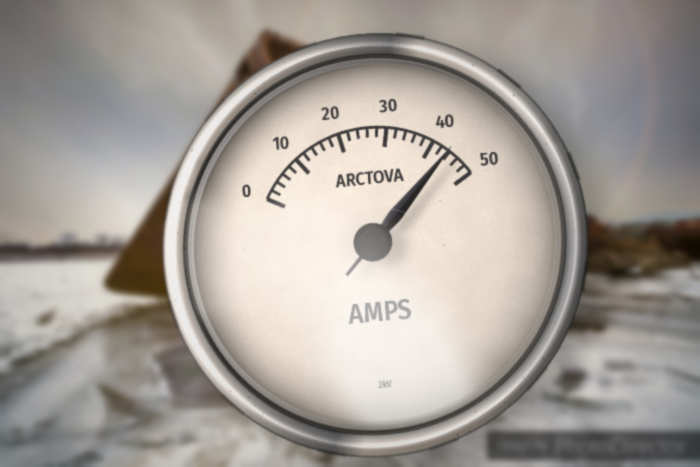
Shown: 44
